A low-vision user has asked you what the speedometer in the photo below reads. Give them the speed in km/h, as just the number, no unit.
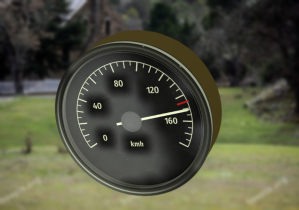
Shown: 150
